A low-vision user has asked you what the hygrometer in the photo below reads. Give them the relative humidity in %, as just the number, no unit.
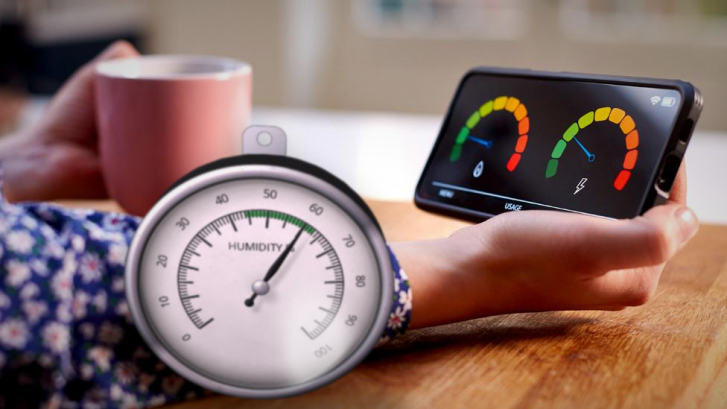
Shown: 60
